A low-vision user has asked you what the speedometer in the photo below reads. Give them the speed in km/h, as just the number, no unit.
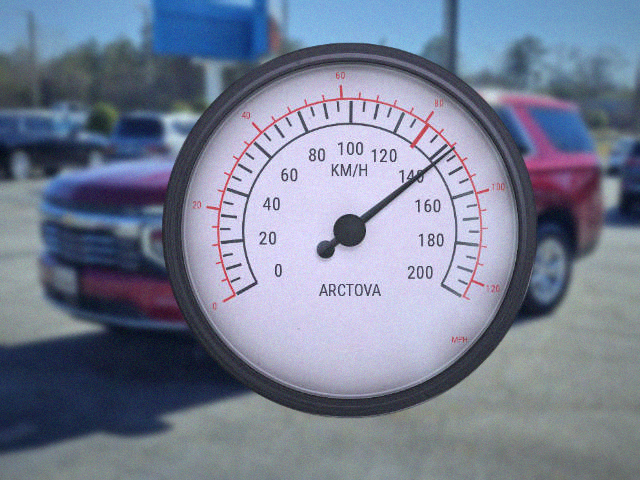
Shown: 142.5
